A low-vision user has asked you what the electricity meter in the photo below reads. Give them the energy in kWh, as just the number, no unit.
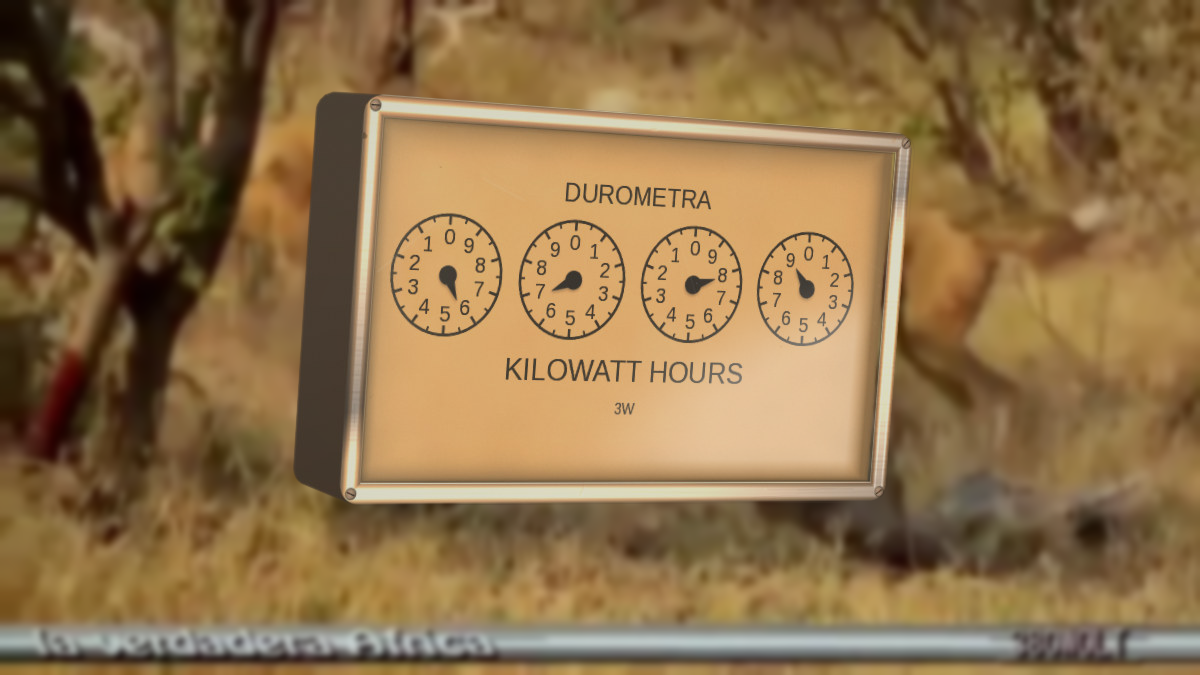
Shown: 5679
